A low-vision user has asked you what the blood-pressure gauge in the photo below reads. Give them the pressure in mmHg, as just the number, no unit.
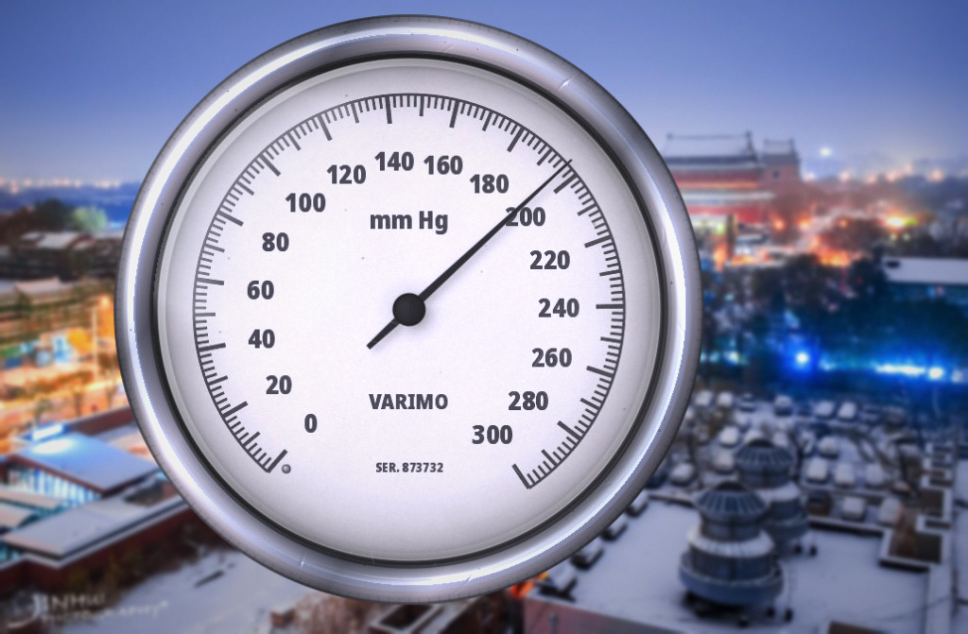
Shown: 196
